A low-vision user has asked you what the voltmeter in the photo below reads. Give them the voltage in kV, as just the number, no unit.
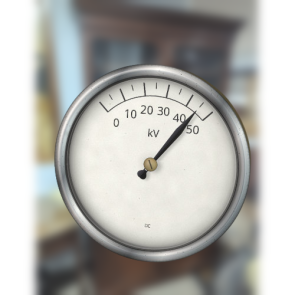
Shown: 45
